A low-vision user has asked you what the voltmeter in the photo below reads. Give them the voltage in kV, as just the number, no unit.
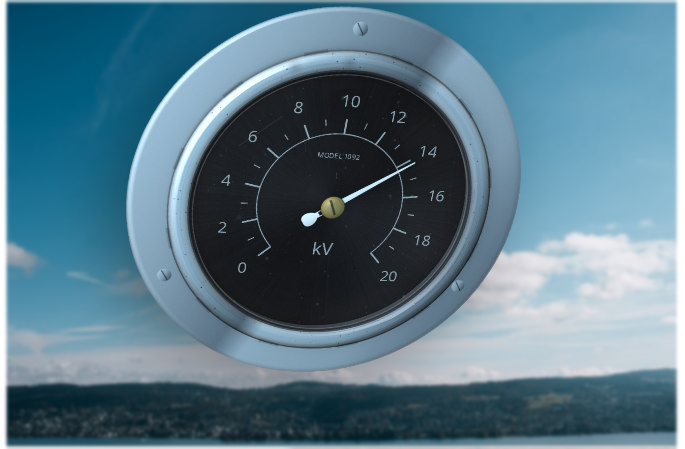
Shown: 14
